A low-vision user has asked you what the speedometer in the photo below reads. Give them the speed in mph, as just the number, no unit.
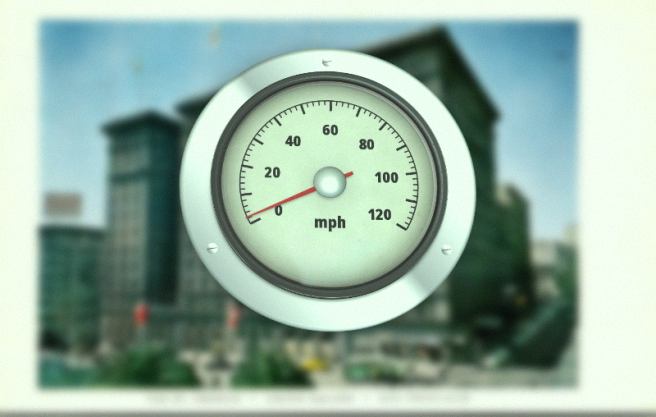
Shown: 2
